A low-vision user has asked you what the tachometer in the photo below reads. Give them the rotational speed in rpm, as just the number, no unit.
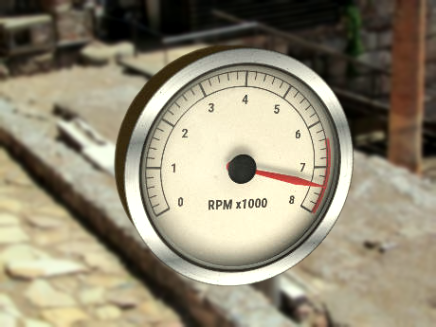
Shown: 7400
